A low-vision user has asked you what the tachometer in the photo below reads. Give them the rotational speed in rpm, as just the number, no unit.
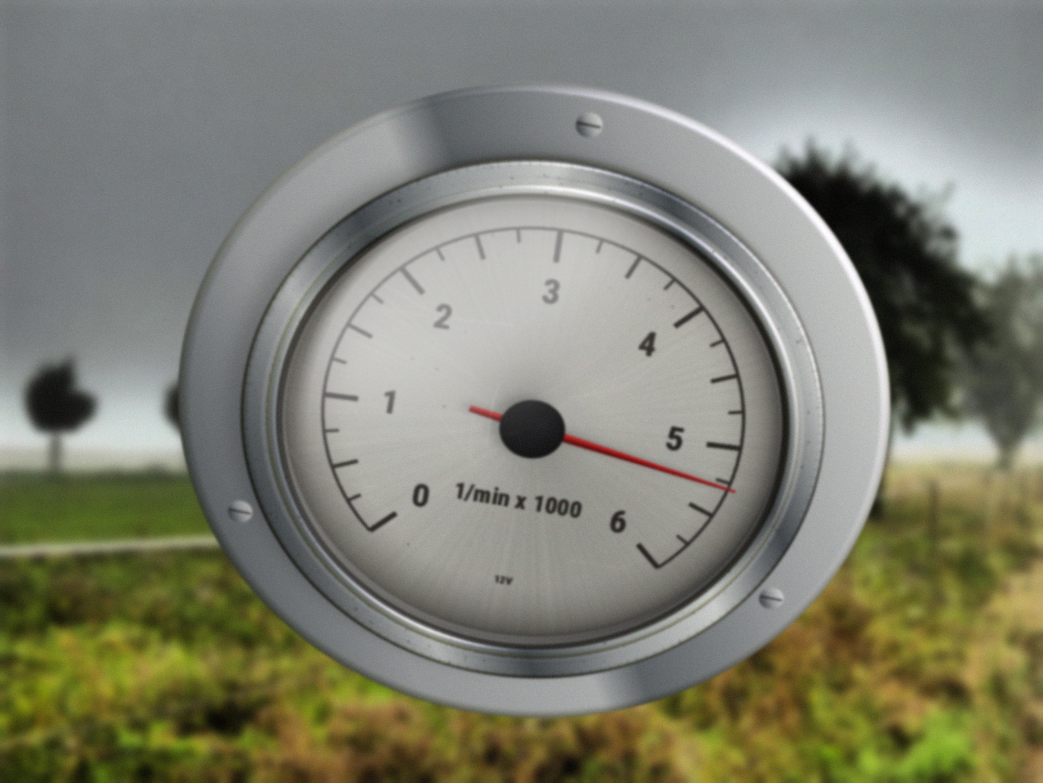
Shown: 5250
